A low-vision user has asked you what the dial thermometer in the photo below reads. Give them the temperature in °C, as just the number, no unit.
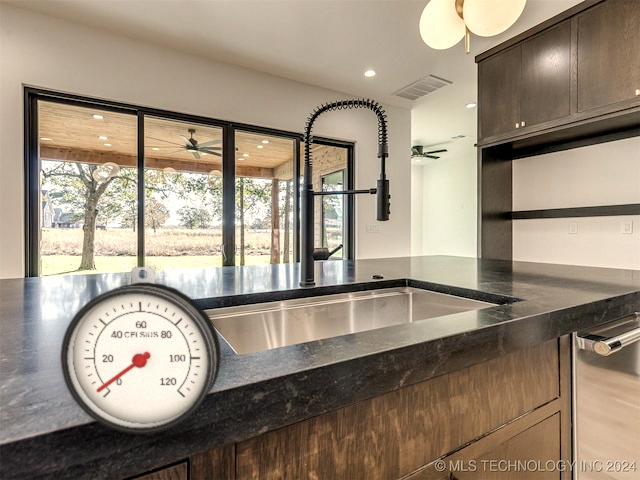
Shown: 4
